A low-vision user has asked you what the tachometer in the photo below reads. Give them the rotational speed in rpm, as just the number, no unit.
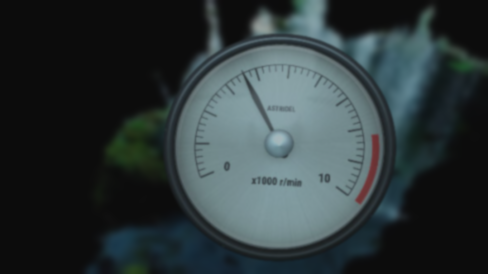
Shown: 3600
